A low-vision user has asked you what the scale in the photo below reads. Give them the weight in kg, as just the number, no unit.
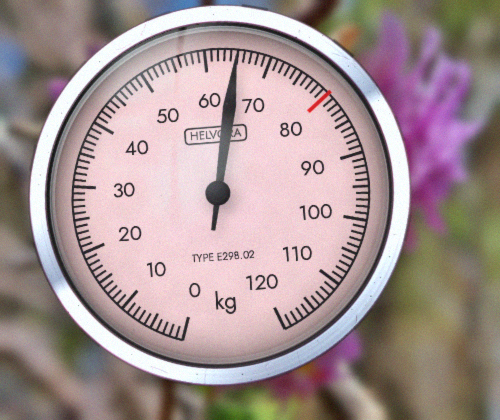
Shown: 65
